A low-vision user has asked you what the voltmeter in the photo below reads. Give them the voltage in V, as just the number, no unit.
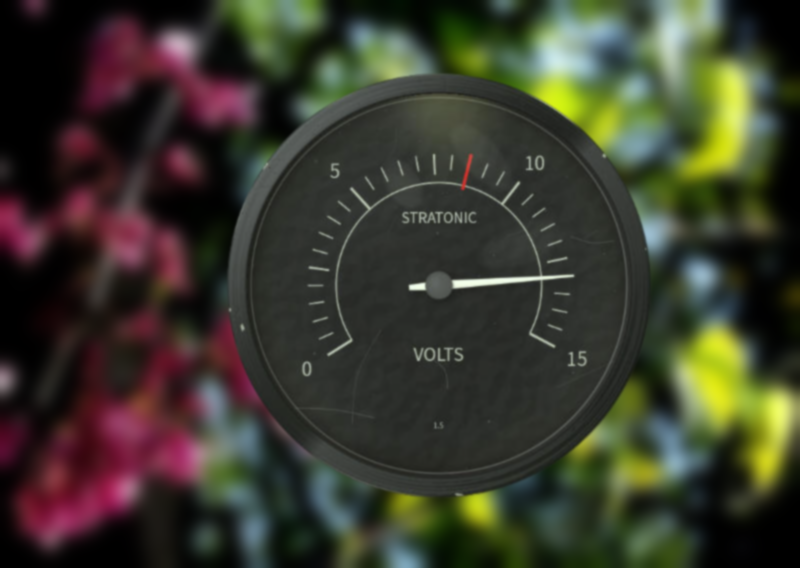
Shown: 13
